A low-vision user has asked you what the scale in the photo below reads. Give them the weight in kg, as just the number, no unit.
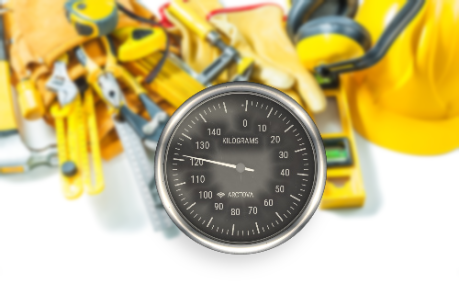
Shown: 122
